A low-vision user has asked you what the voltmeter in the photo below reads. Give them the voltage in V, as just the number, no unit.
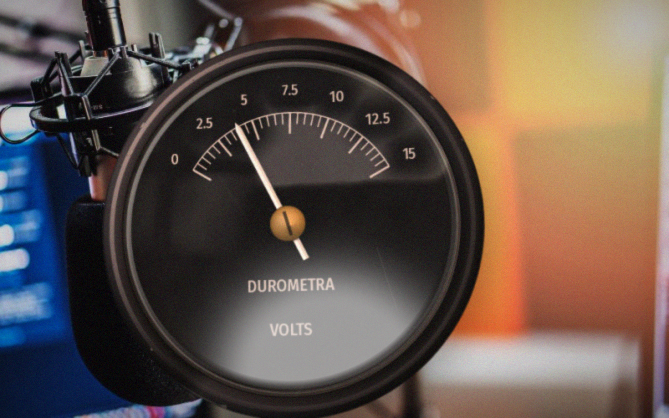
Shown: 4
